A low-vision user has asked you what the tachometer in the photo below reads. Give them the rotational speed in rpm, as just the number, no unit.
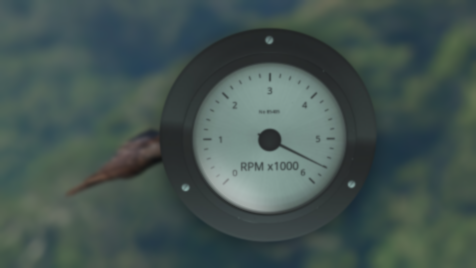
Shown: 5600
